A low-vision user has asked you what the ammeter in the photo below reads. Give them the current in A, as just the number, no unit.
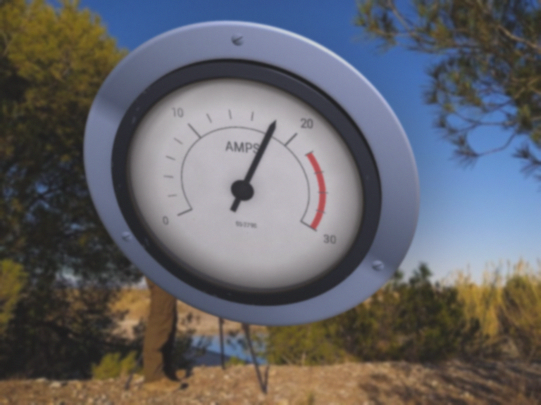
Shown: 18
